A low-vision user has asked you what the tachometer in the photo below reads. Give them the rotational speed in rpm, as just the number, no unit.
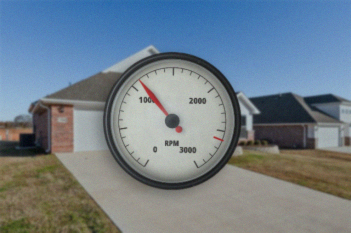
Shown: 1100
